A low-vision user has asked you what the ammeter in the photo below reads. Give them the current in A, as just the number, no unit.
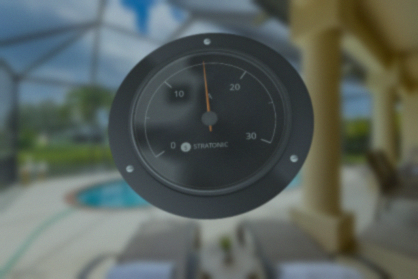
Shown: 15
